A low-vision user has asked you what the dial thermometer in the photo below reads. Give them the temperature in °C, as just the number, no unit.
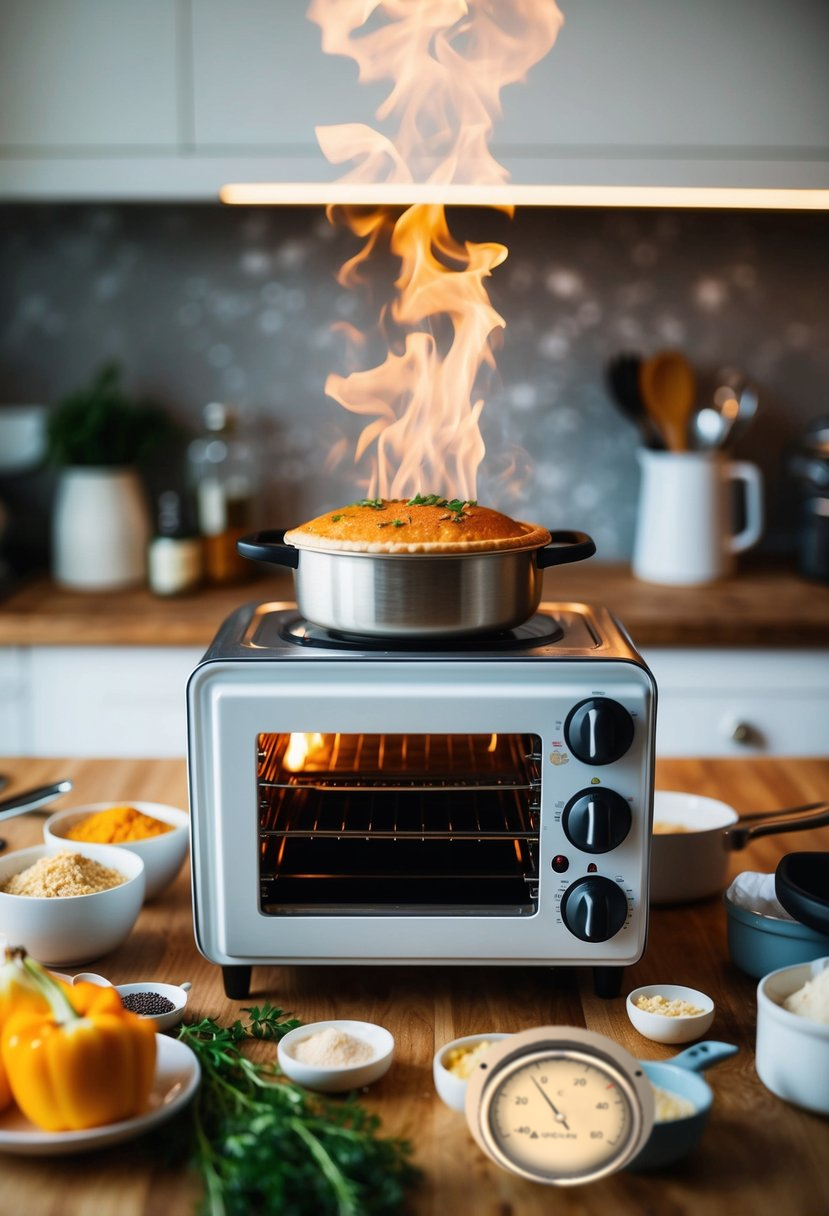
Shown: -4
